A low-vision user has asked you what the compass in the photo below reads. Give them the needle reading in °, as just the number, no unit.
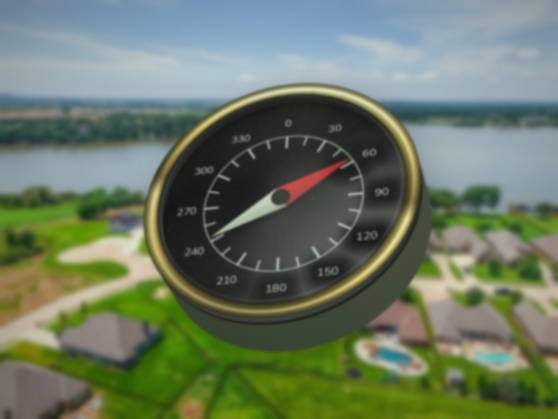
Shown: 60
